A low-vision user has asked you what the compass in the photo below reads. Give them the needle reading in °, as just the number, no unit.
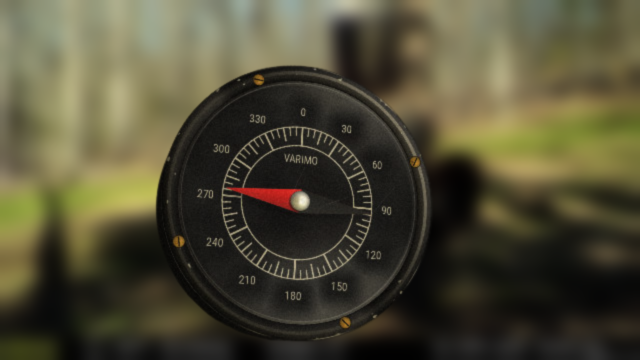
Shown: 275
